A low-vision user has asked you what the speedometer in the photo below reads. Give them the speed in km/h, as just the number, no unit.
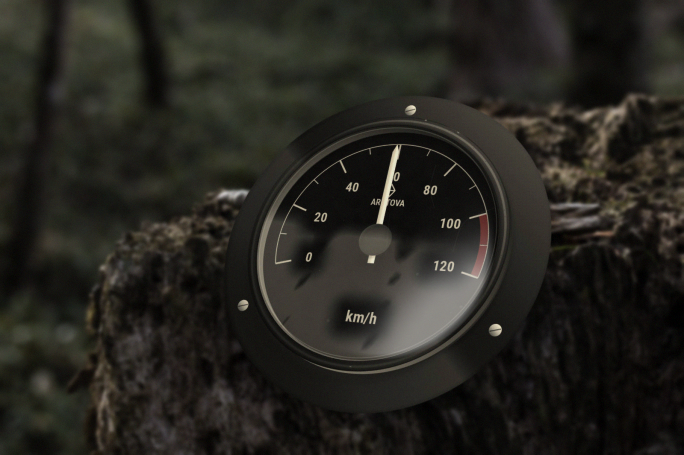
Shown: 60
